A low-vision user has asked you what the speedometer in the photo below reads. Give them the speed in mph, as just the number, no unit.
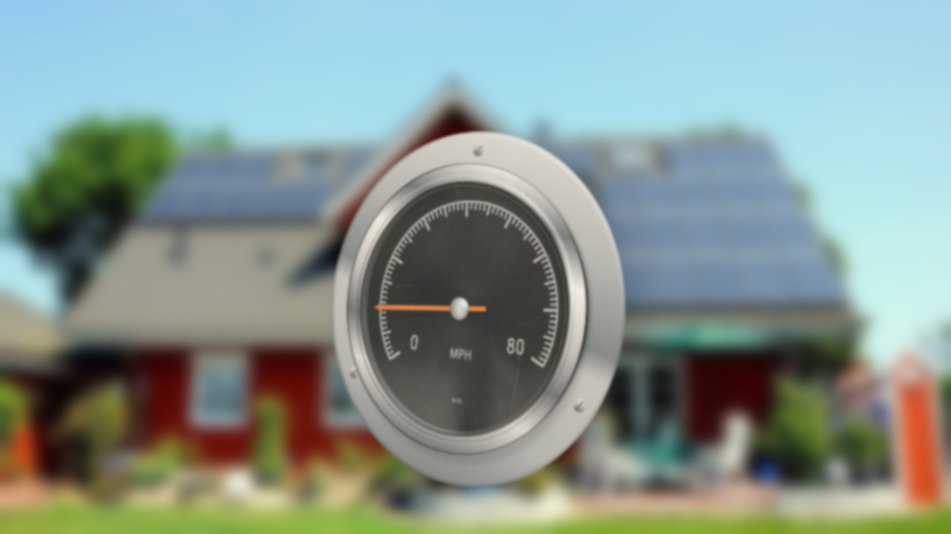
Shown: 10
